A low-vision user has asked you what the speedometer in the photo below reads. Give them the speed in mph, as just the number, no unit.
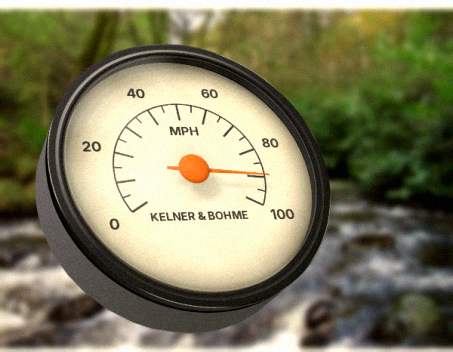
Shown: 90
